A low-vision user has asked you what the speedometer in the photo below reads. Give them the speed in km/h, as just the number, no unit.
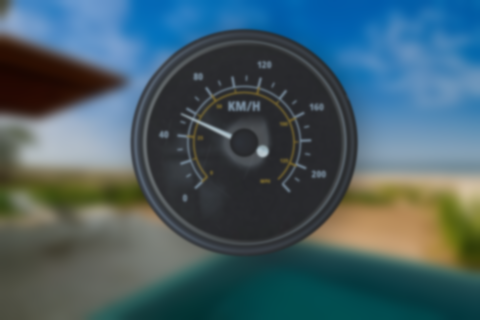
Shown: 55
